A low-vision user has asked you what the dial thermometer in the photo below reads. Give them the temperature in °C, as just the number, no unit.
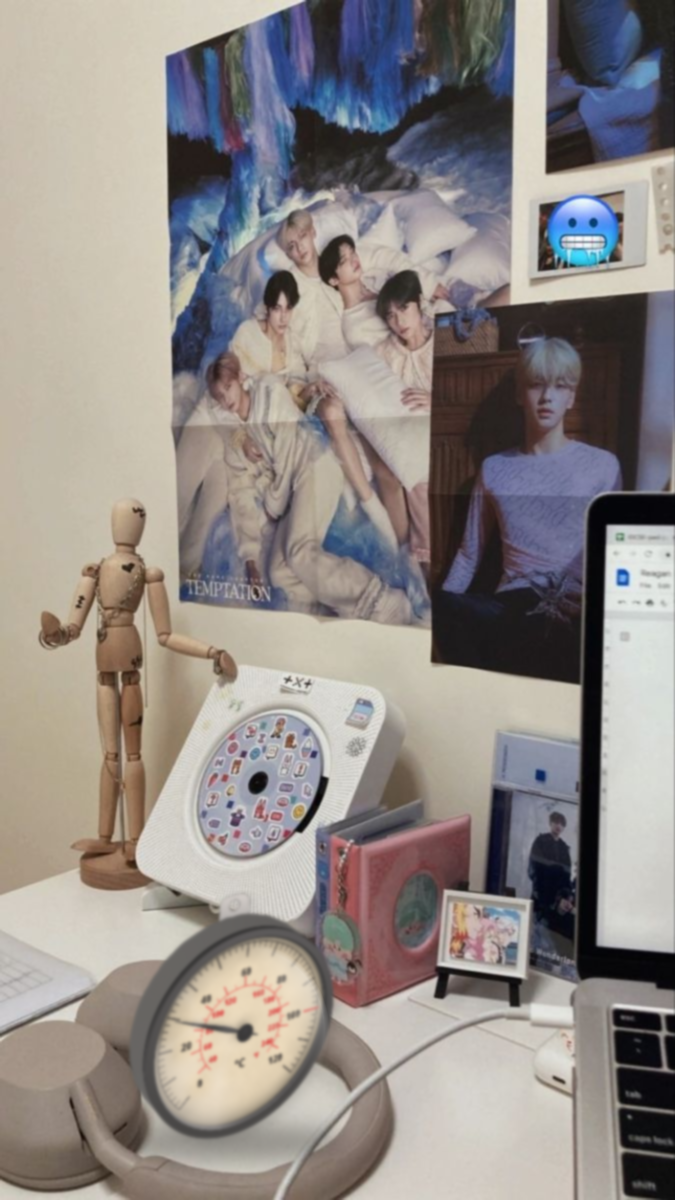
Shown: 30
